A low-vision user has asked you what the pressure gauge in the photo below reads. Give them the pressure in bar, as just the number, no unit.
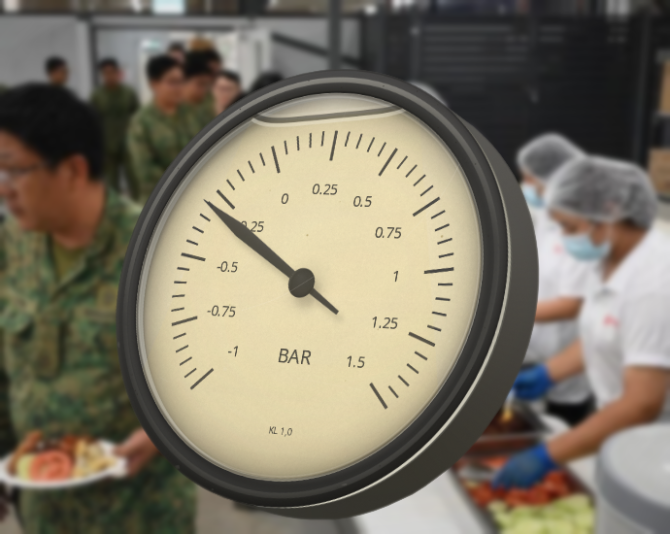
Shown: -0.3
